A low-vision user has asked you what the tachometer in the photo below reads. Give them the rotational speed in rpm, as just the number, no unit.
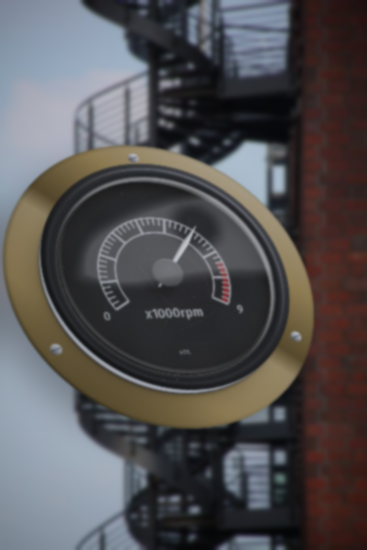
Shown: 6000
